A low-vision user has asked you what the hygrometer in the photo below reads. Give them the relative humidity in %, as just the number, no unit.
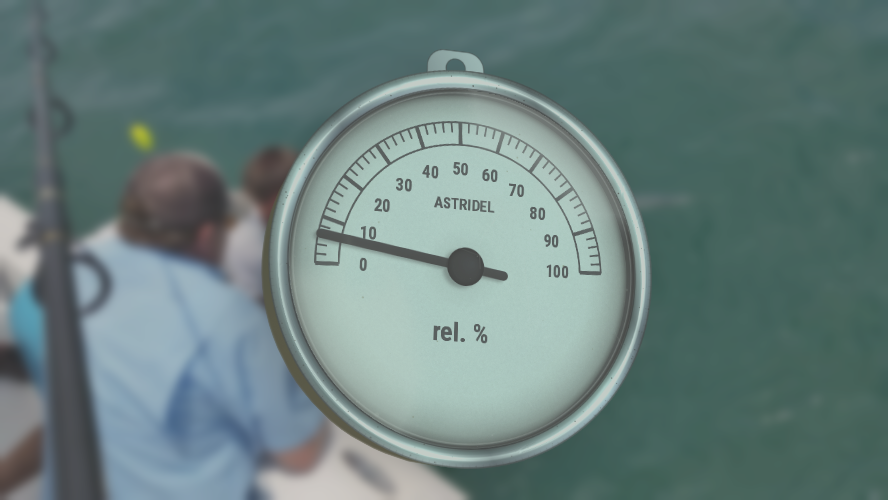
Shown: 6
